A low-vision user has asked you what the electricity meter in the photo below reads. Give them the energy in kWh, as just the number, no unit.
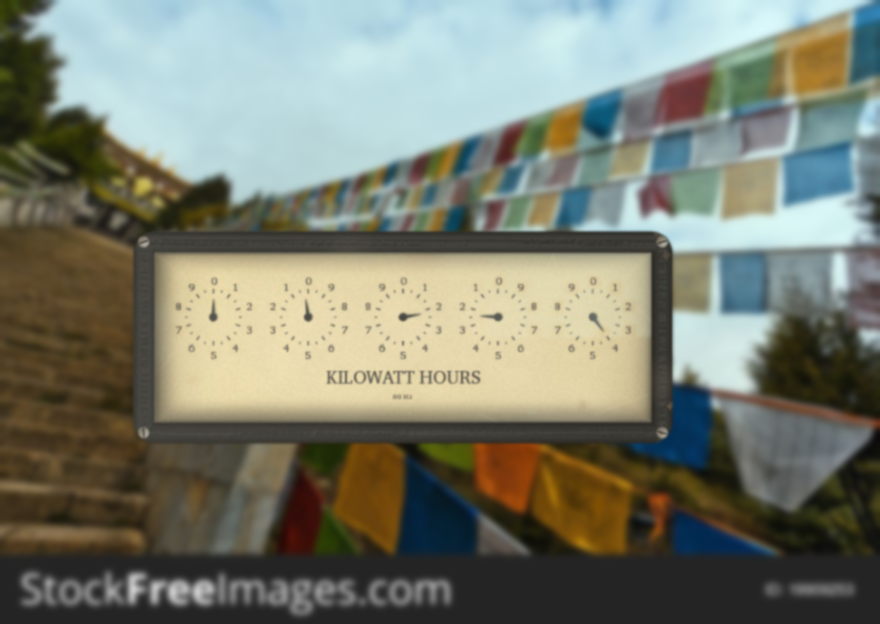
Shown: 224
